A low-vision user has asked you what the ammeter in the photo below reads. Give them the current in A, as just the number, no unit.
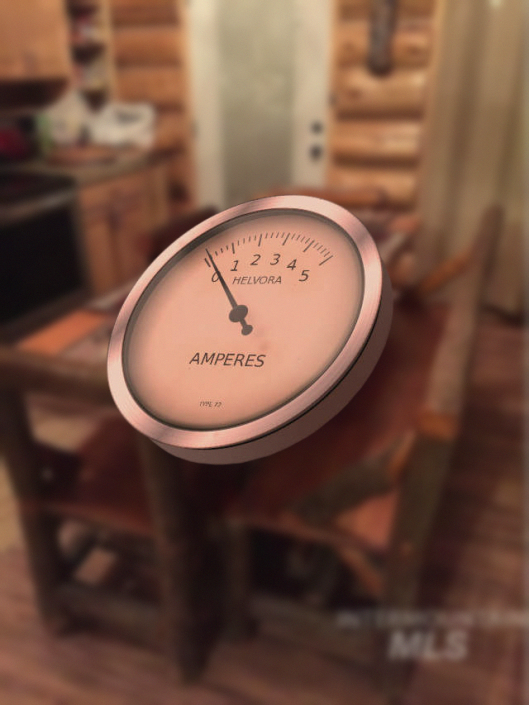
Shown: 0.2
